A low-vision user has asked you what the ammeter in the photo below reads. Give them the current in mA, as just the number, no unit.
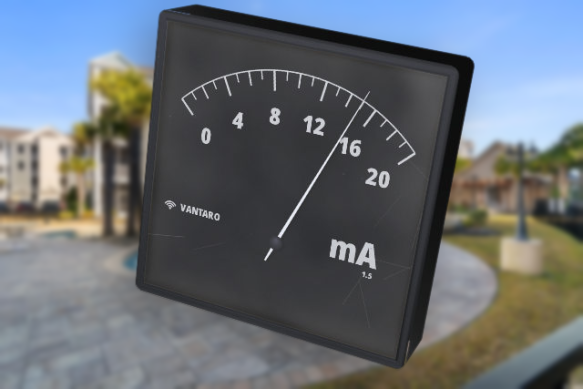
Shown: 15
